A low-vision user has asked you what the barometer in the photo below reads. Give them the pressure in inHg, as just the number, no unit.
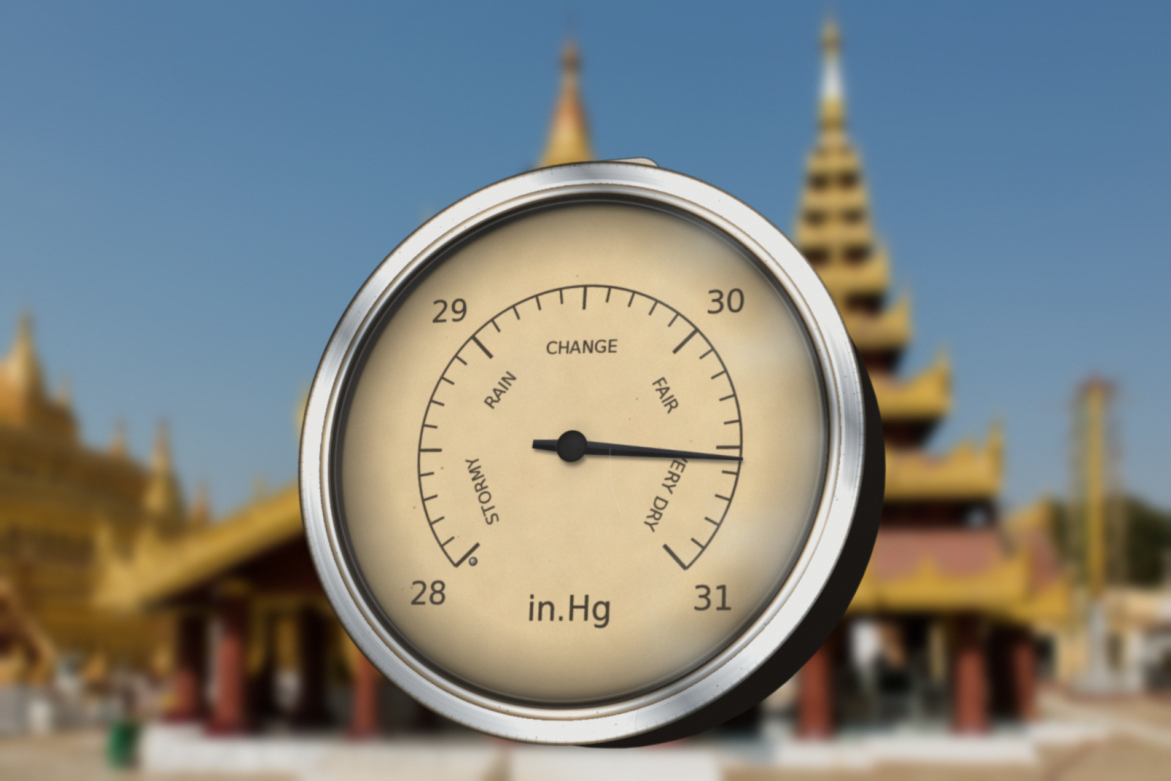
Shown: 30.55
